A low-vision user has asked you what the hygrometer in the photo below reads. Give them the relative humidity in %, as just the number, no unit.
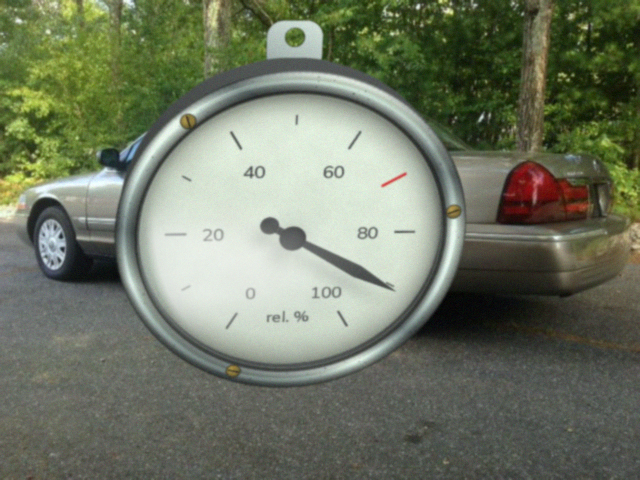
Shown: 90
